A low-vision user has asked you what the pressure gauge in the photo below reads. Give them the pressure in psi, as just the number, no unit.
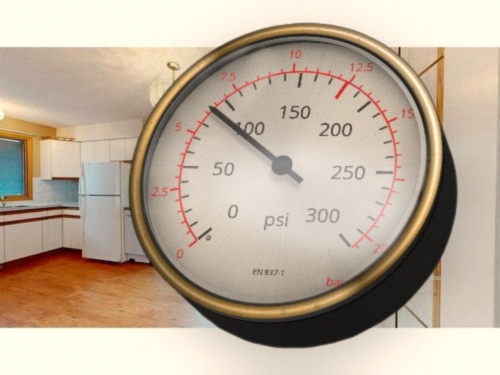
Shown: 90
